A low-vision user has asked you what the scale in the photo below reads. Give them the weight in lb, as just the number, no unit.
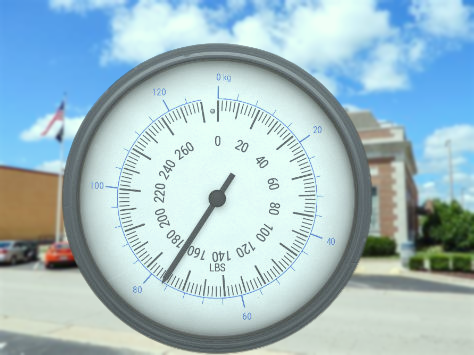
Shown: 170
